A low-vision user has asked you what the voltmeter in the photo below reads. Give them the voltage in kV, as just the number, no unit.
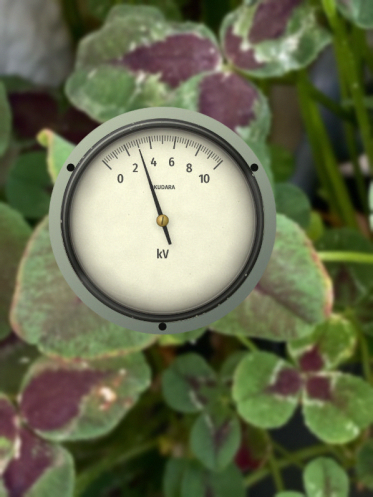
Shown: 3
